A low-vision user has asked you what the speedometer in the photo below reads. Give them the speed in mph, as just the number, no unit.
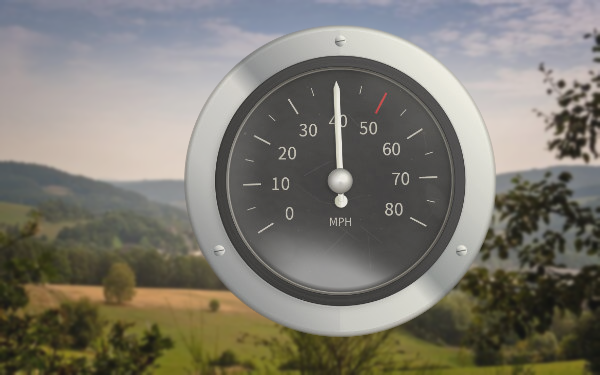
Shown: 40
